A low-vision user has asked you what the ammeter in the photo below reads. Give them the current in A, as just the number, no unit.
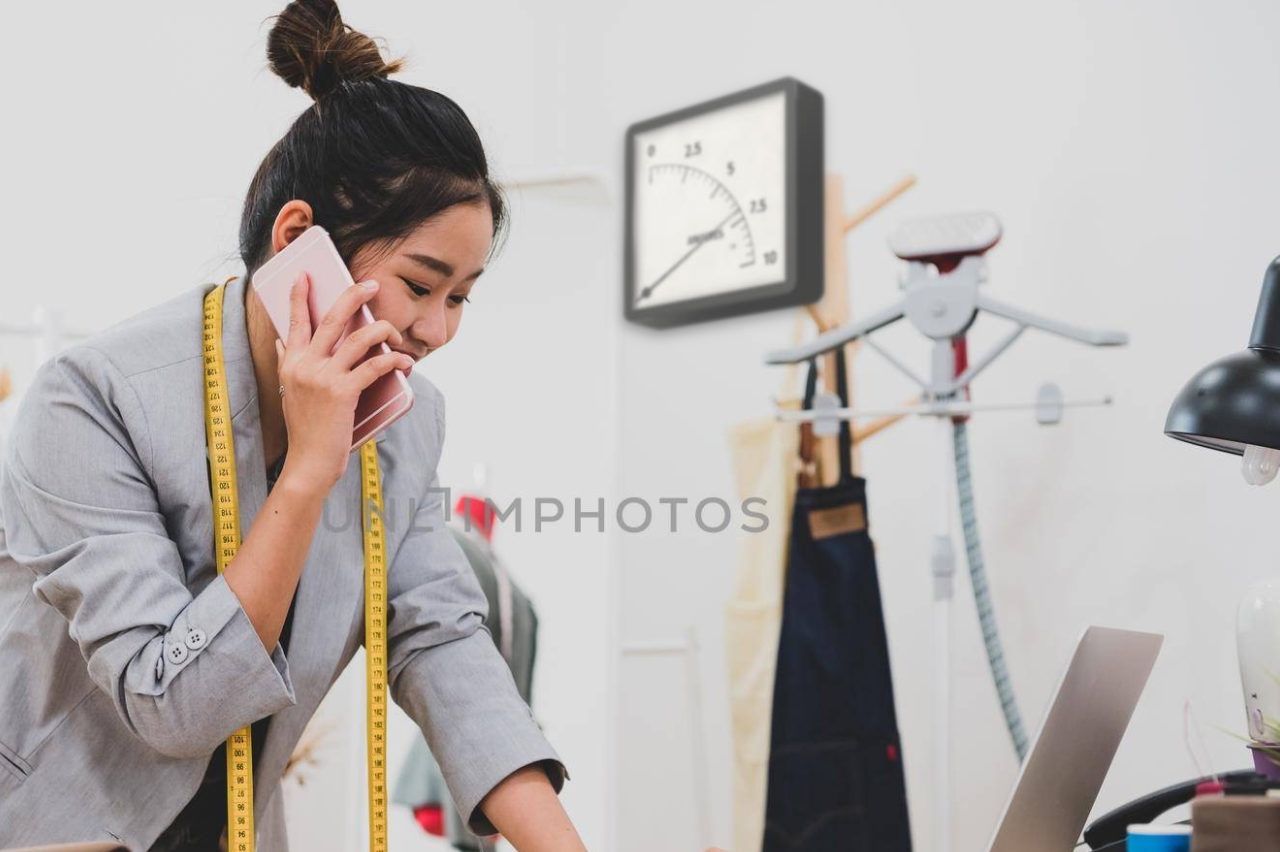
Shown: 7
